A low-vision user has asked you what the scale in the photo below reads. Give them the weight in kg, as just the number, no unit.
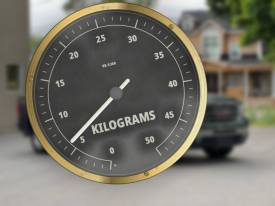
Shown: 6
